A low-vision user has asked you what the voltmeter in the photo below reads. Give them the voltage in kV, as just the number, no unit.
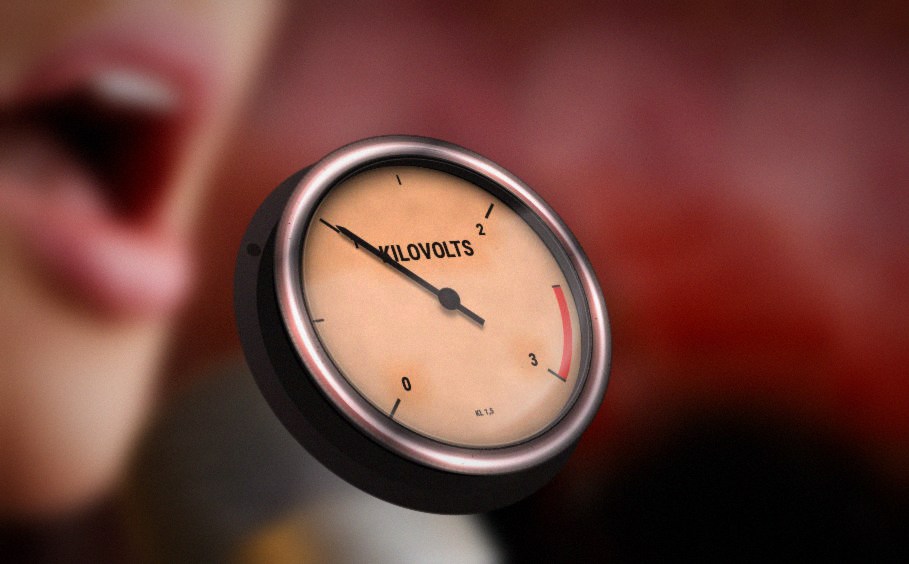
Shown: 1
